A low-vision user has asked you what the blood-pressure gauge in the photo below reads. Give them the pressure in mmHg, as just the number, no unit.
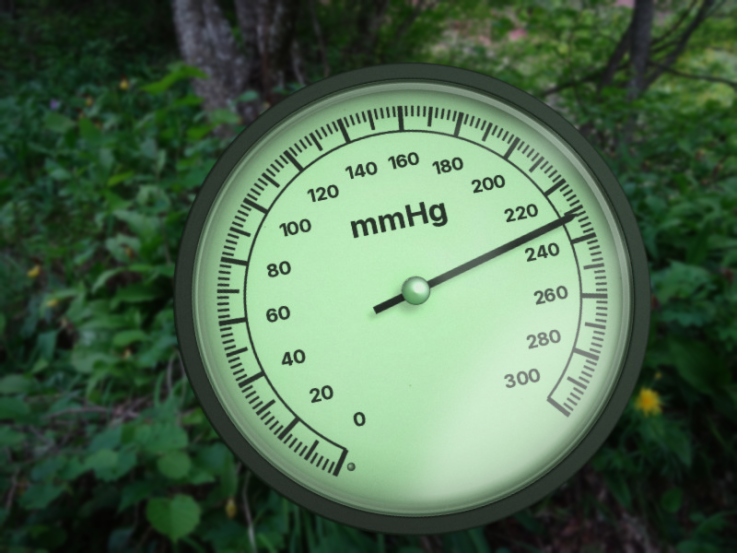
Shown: 232
